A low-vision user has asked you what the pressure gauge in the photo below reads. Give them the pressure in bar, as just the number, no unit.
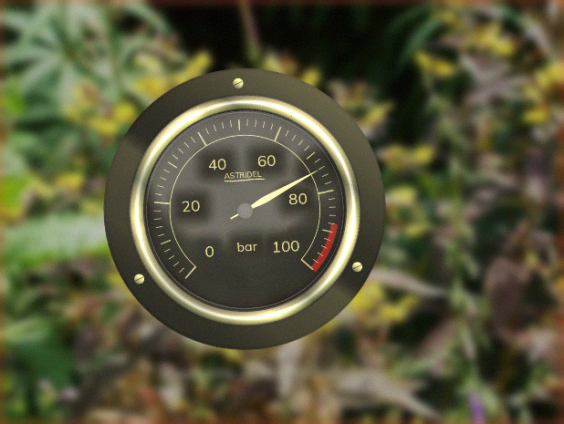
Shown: 74
